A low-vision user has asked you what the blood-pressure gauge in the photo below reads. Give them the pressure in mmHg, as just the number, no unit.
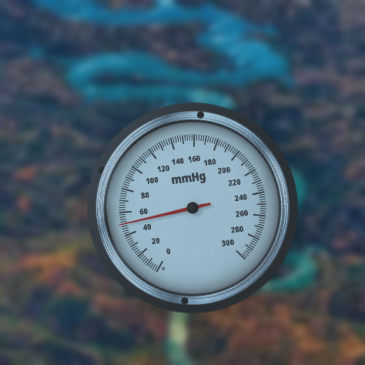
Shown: 50
